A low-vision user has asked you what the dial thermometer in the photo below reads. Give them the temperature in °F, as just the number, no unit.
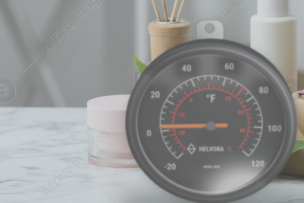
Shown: 4
